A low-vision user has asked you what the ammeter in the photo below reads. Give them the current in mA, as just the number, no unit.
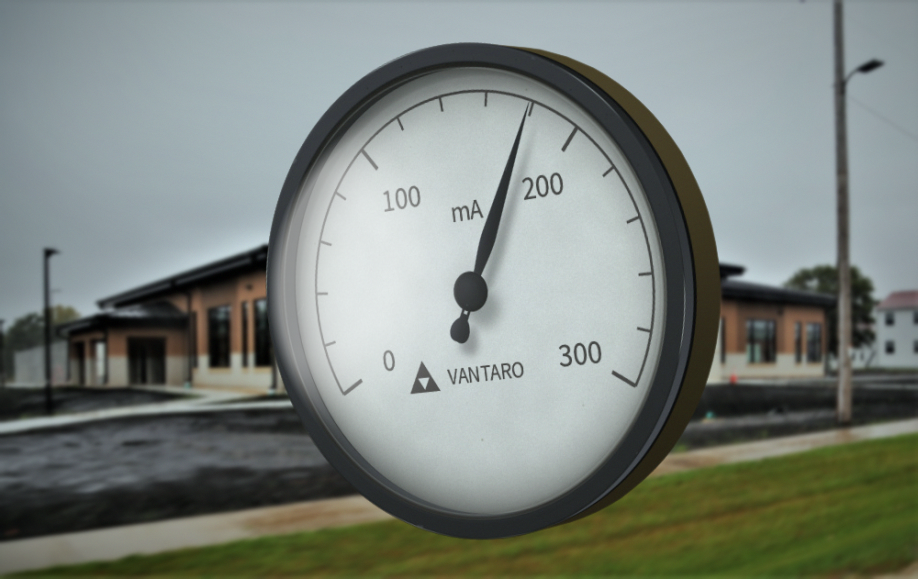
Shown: 180
